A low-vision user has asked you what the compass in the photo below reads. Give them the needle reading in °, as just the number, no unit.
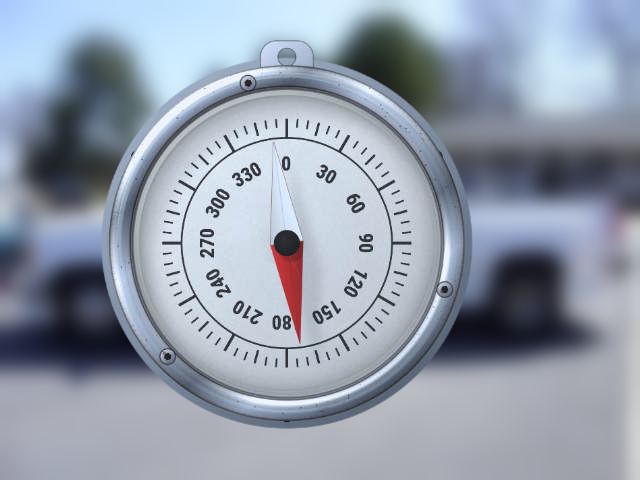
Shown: 172.5
